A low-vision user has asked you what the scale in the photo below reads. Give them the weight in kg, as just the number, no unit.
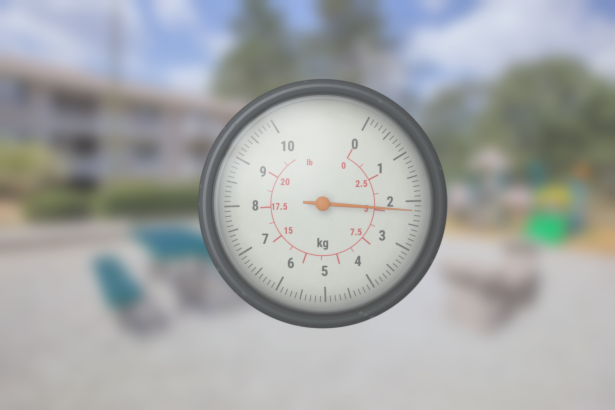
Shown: 2.2
